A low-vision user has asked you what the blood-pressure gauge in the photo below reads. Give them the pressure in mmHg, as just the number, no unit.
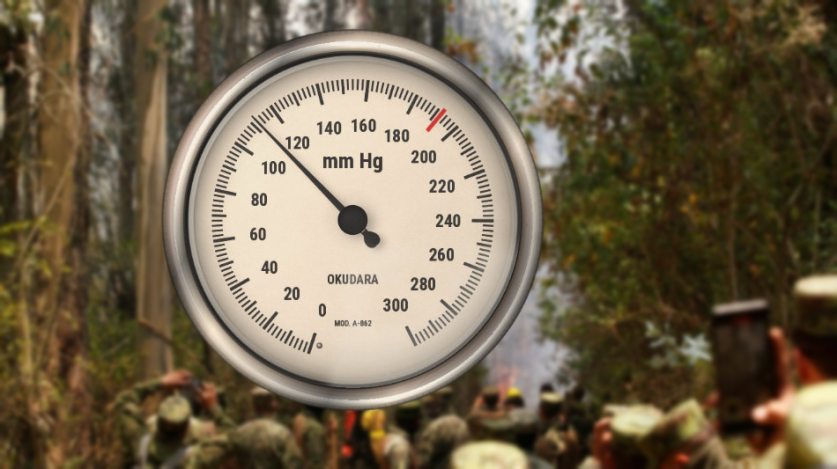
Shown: 112
